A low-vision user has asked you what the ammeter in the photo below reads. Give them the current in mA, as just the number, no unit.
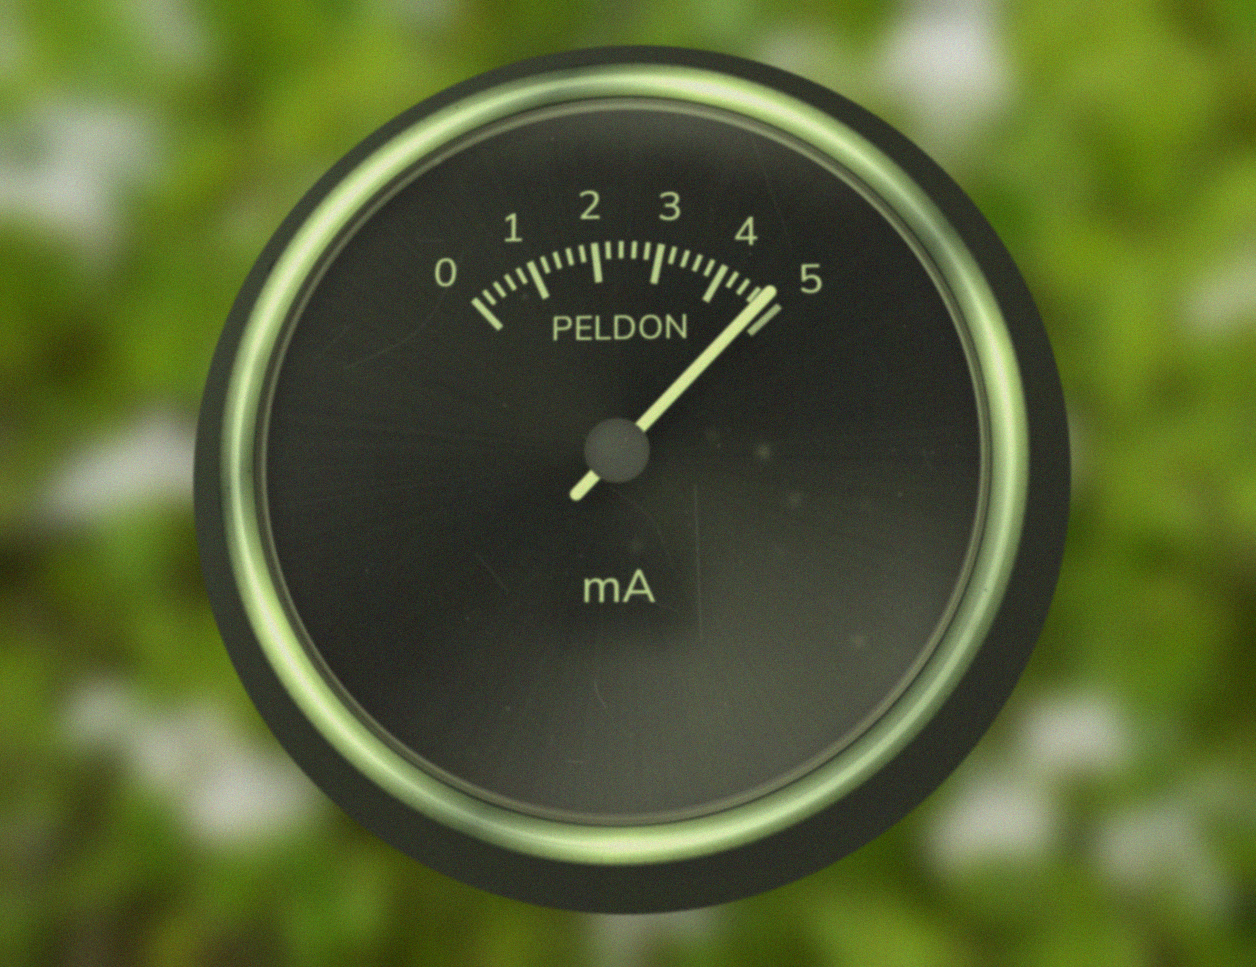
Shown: 4.8
